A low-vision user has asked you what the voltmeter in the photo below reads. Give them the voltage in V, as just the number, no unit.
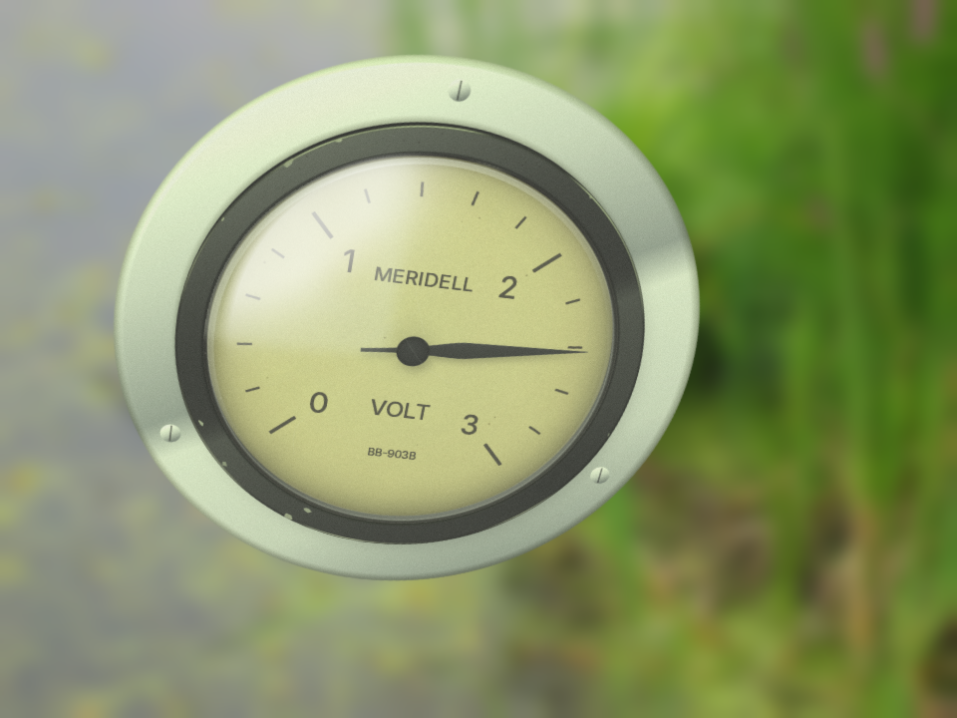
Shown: 2.4
